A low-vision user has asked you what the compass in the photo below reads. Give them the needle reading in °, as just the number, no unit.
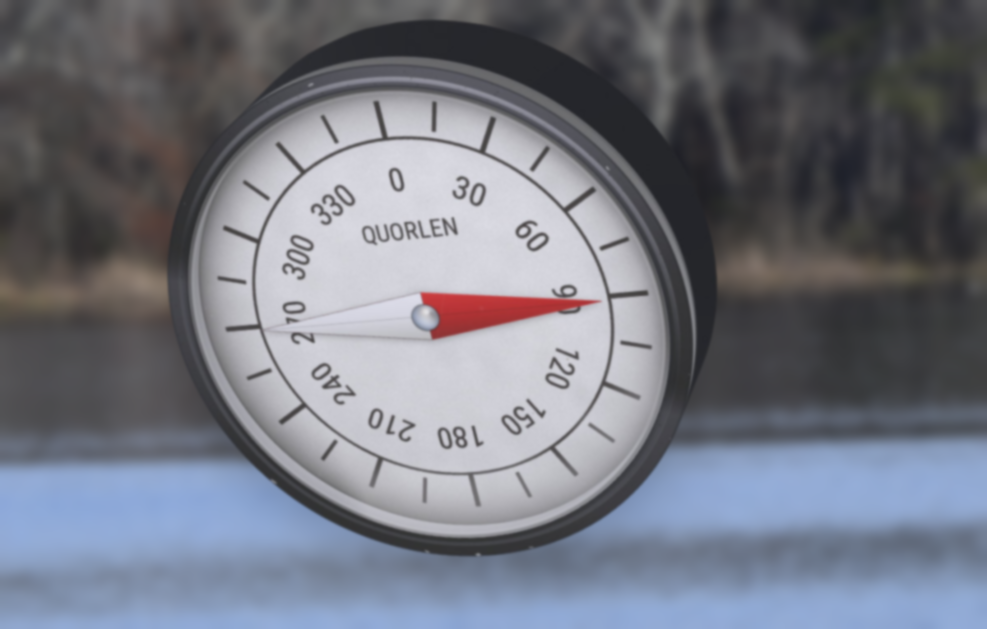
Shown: 90
